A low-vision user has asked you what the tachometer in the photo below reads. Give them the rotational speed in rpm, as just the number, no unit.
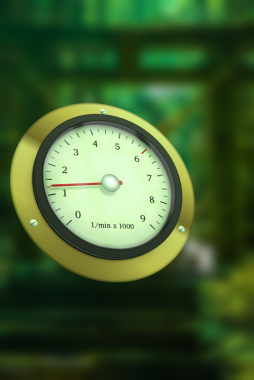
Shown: 1250
